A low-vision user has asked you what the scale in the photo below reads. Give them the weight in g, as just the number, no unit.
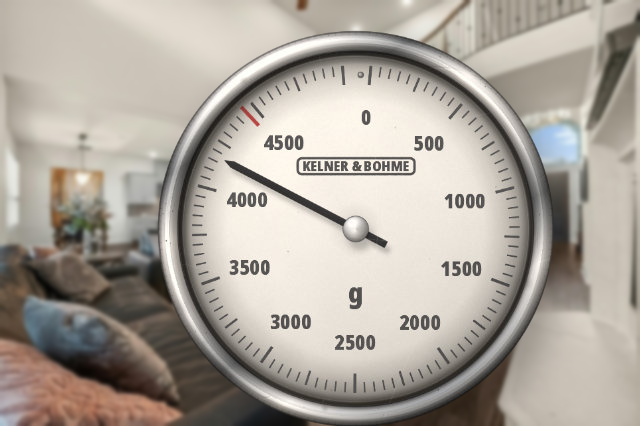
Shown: 4175
